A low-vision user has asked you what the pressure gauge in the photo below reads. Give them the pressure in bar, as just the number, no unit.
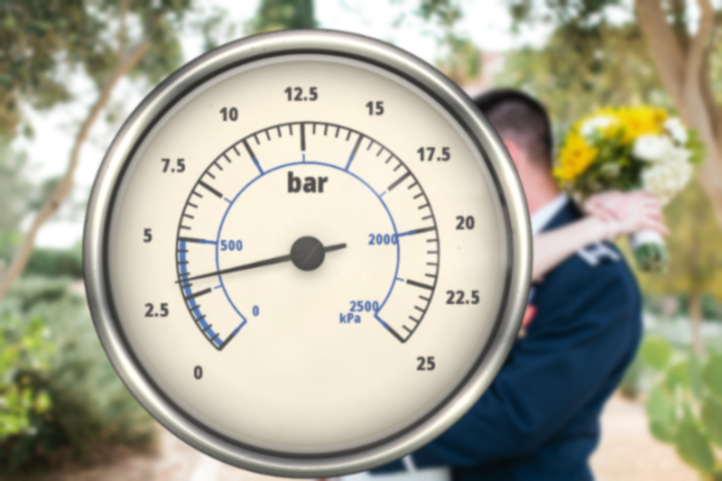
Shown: 3.25
